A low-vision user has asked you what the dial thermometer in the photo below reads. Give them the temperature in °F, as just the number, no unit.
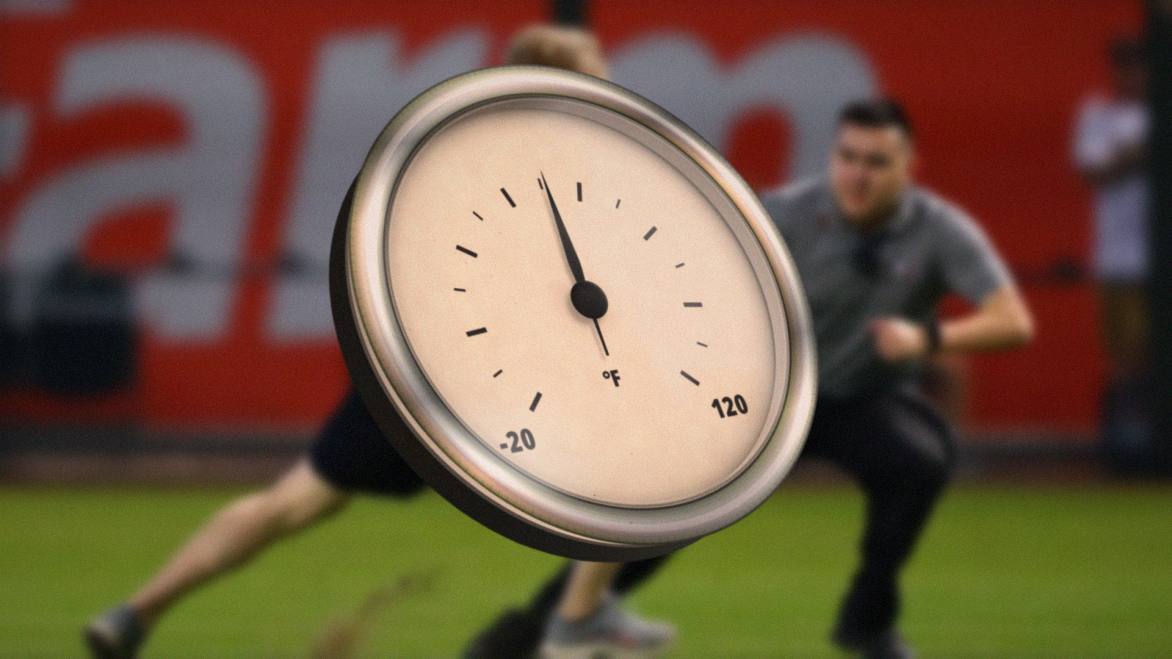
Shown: 50
